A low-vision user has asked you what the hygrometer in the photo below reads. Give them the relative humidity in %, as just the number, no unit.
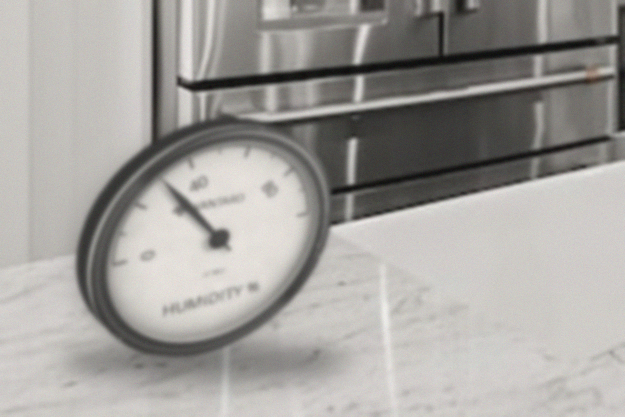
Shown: 30
